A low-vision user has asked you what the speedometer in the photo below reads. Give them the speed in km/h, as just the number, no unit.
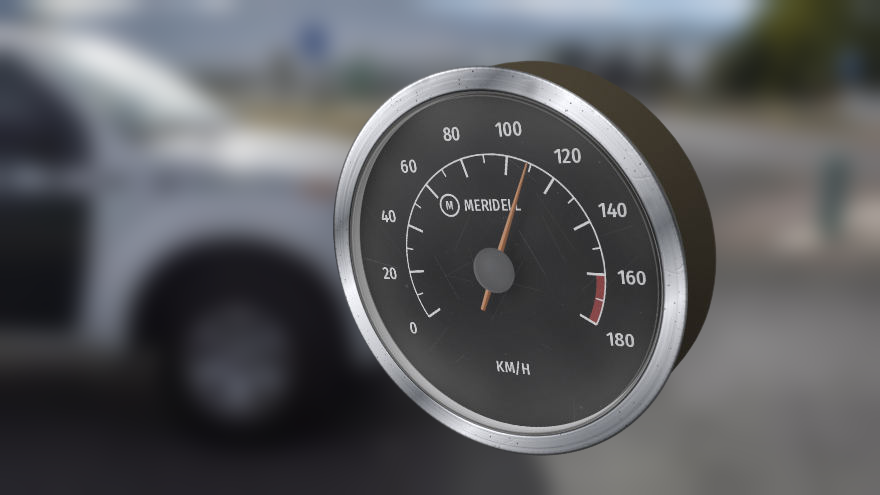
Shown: 110
